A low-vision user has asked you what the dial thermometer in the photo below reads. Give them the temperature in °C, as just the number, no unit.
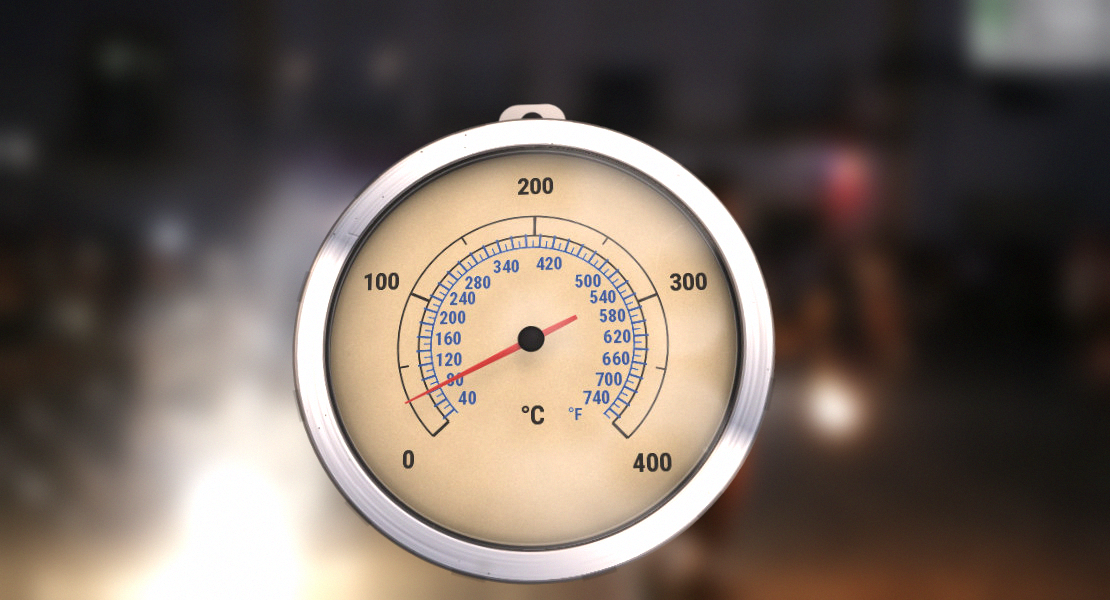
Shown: 25
